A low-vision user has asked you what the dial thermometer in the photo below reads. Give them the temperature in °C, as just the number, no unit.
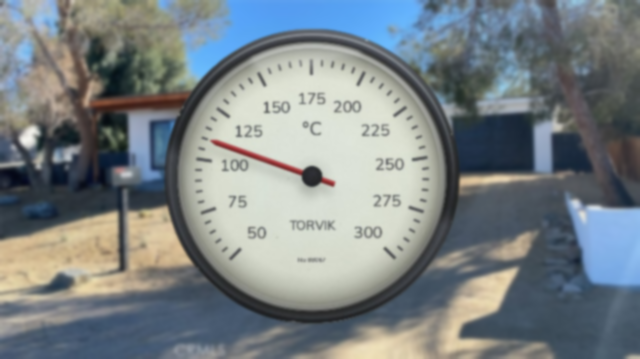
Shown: 110
